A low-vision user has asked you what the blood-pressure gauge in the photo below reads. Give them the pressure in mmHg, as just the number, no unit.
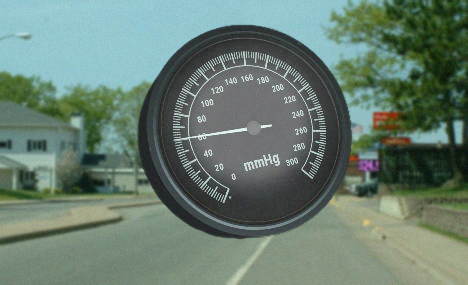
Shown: 60
